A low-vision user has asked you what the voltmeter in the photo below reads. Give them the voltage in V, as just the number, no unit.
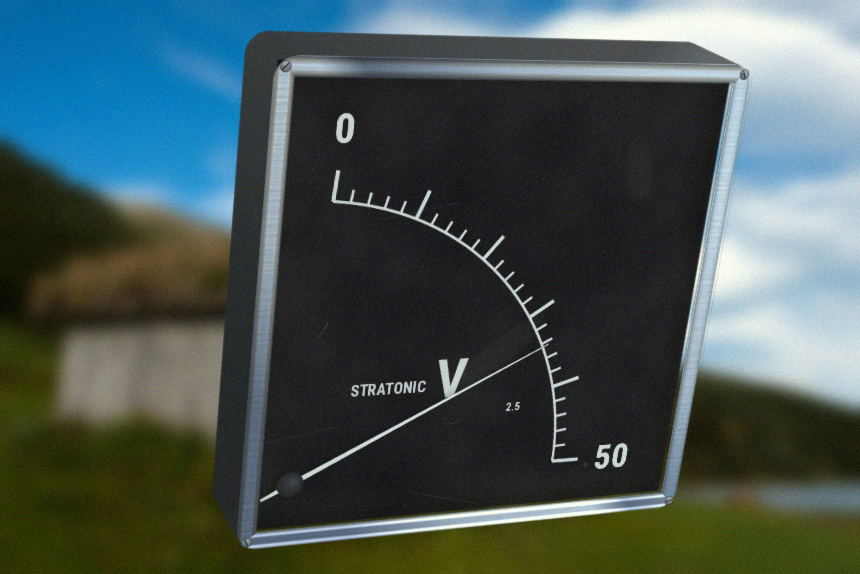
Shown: 34
